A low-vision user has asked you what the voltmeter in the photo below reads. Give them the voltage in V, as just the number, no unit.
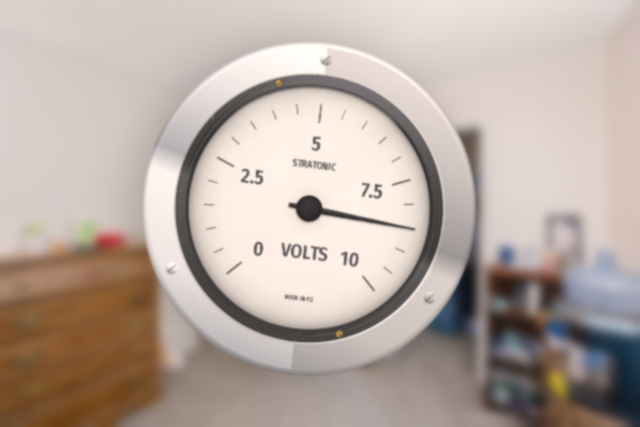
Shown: 8.5
